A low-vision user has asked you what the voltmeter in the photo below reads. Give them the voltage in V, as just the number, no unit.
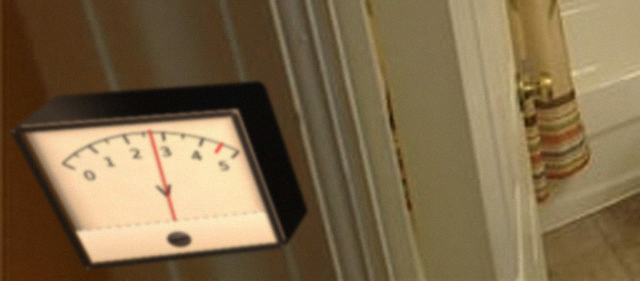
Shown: 2.75
